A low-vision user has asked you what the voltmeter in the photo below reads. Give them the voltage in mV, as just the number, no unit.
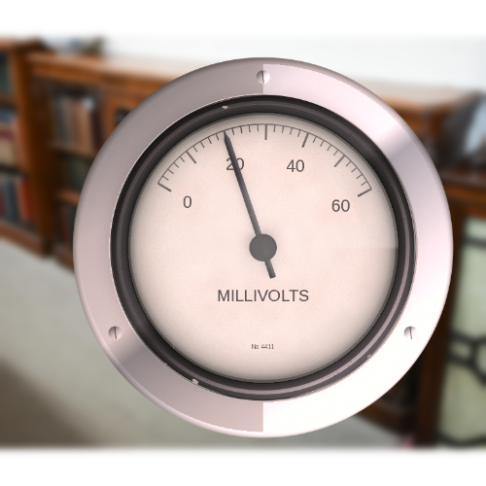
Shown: 20
